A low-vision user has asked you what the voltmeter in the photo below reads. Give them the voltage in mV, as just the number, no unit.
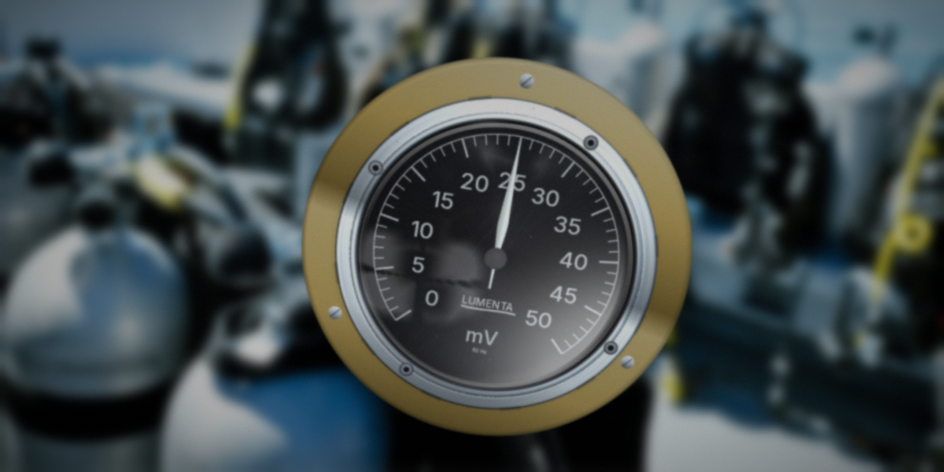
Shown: 25
